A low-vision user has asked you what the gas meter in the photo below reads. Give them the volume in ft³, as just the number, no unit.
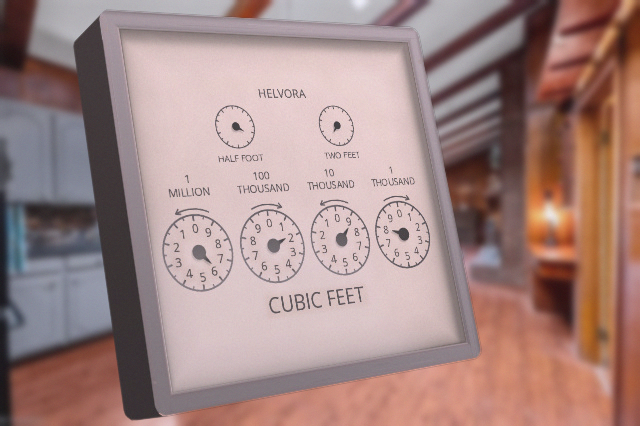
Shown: 618800
